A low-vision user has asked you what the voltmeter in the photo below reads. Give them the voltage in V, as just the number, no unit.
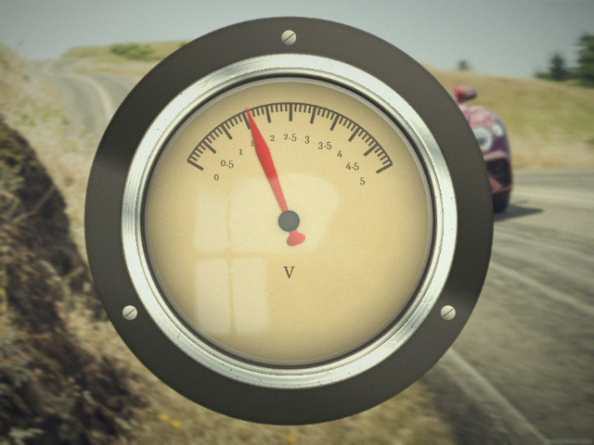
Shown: 1.6
